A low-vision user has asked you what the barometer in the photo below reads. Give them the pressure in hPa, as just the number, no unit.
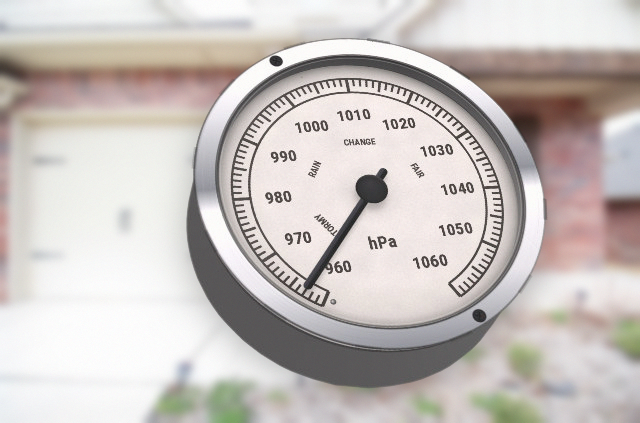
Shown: 963
